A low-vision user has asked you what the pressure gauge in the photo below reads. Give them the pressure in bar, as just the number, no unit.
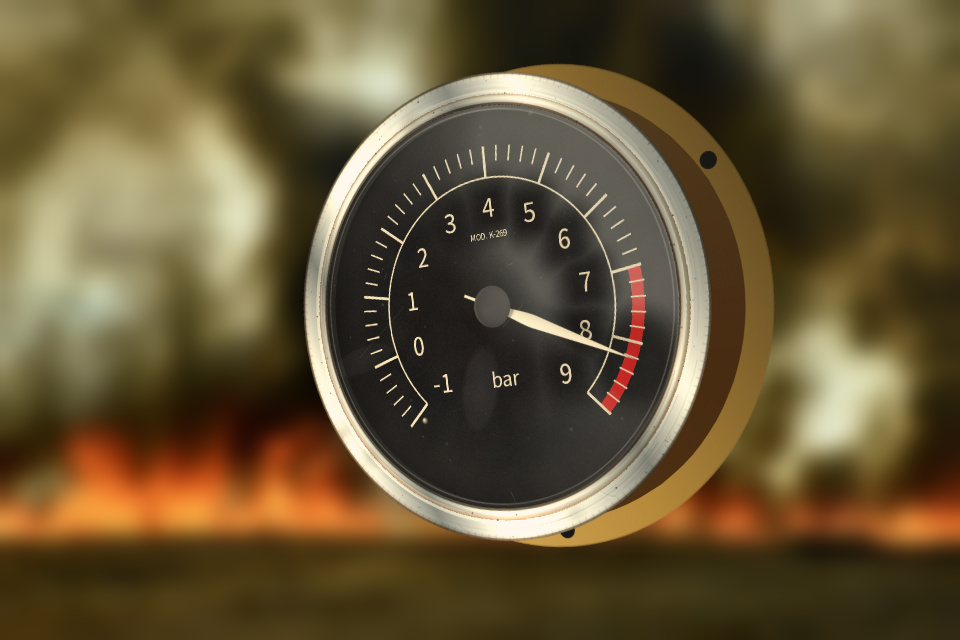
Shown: 8.2
